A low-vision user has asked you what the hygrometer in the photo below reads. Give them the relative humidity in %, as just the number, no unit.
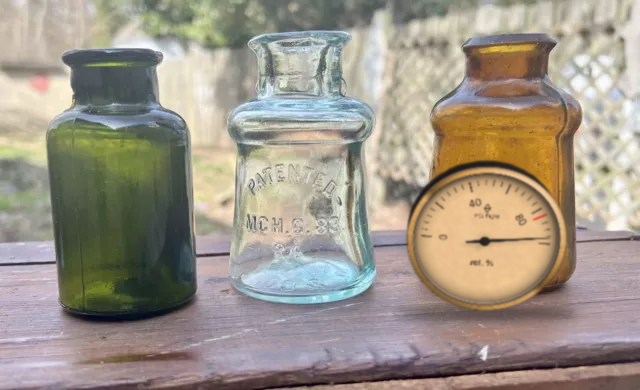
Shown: 96
